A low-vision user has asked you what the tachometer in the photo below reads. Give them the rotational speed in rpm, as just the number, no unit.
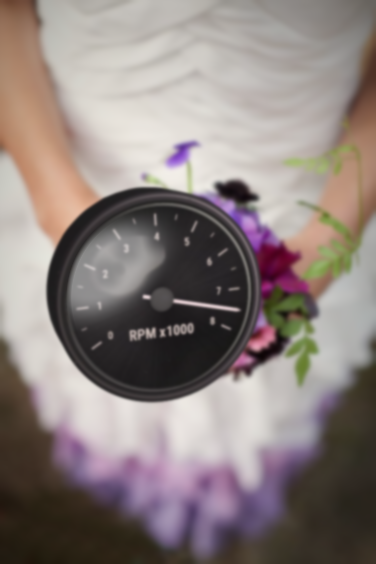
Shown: 7500
